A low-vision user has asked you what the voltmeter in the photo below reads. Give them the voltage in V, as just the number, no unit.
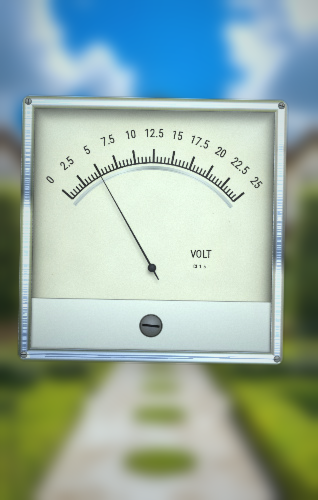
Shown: 5
